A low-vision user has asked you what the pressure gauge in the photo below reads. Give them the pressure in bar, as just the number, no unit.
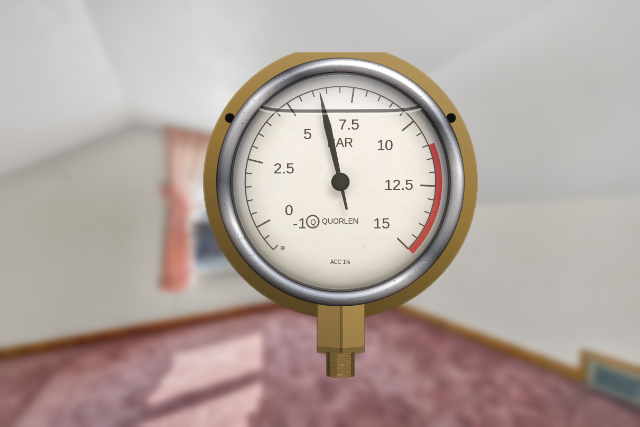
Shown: 6.25
